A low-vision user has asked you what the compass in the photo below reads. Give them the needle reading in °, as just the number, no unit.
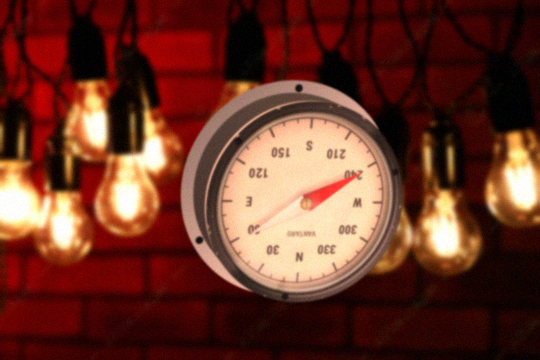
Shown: 240
